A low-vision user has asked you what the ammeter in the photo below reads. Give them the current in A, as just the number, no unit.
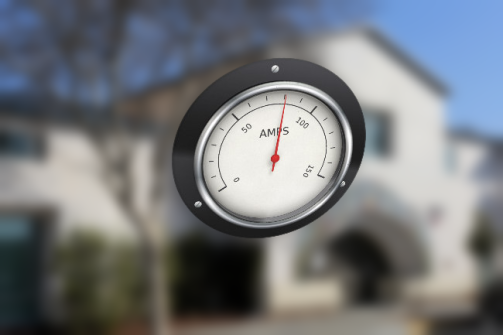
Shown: 80
